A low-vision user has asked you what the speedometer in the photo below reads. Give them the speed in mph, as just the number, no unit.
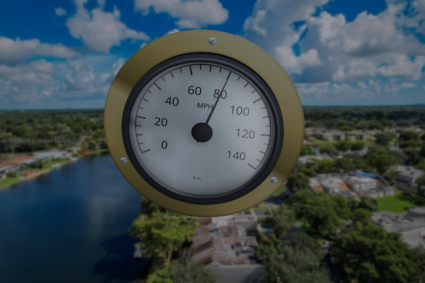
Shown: 80
